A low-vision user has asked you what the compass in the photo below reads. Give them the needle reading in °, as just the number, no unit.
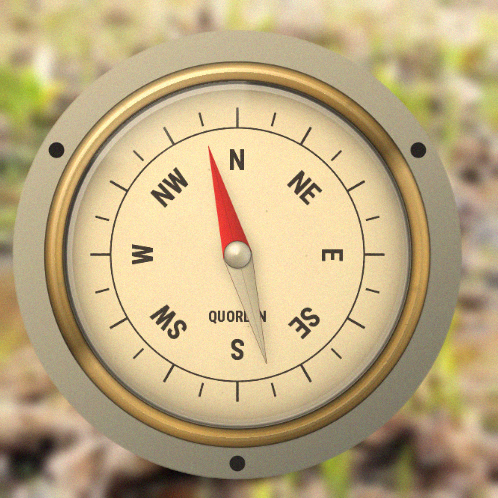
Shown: 345
